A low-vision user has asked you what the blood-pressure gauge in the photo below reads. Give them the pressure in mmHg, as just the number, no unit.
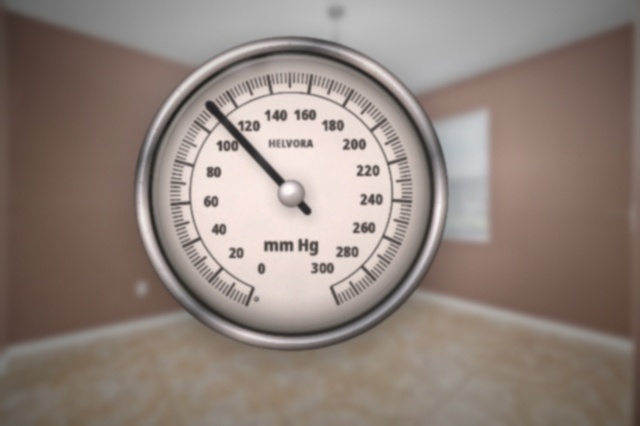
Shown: 110
